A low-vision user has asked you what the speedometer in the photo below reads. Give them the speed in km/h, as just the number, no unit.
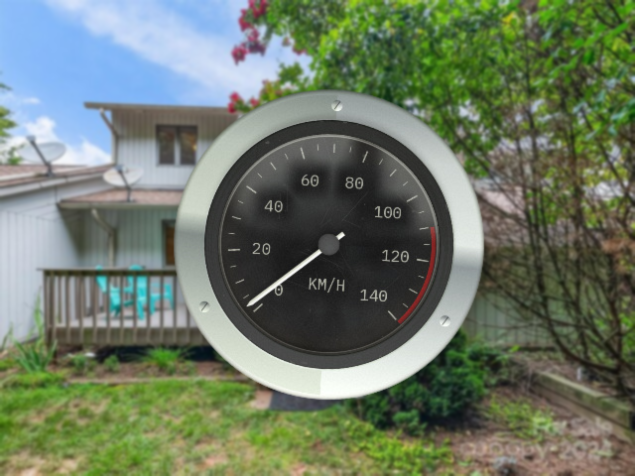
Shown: 2.5
